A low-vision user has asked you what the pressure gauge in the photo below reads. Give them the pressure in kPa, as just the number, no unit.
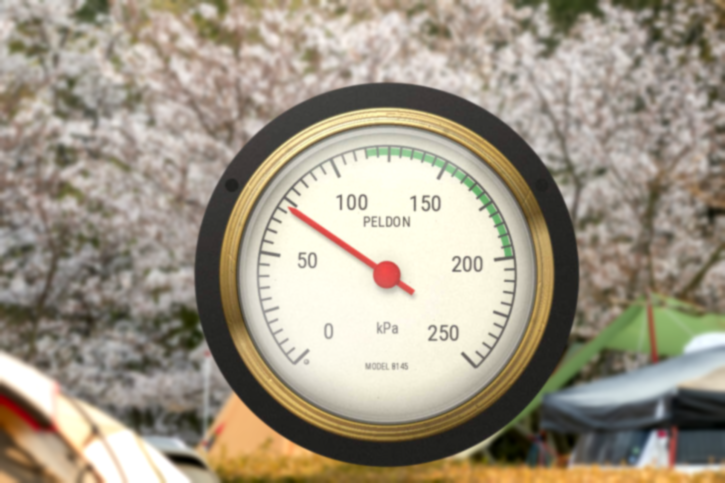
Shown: 72.5
